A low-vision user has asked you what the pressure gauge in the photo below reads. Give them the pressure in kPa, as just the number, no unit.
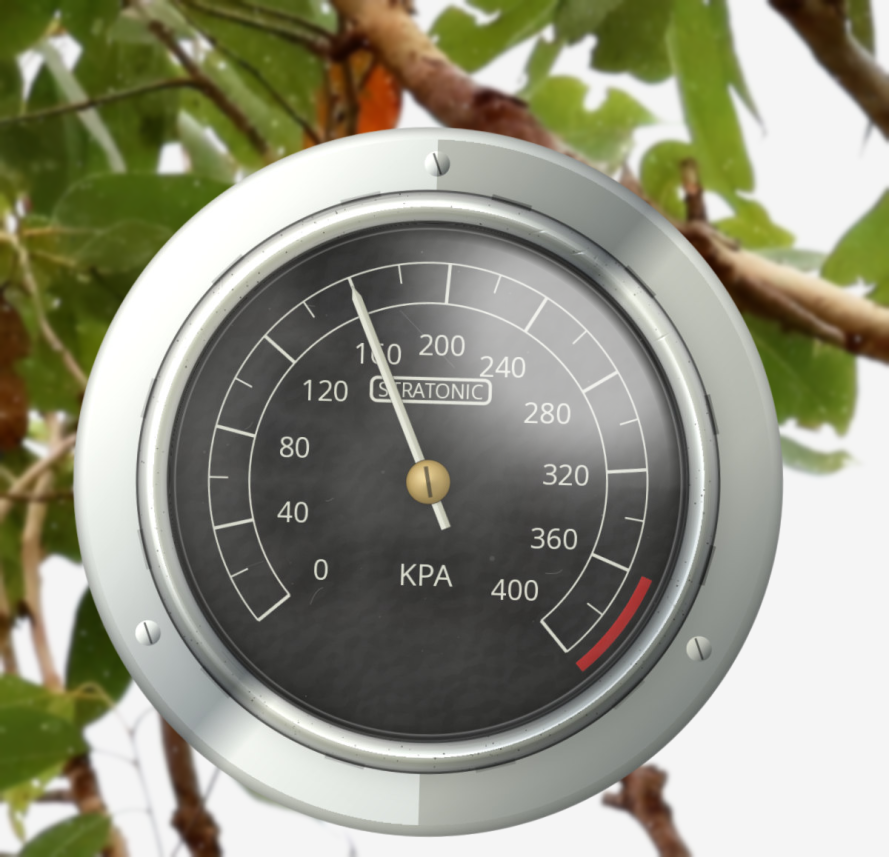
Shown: 160
